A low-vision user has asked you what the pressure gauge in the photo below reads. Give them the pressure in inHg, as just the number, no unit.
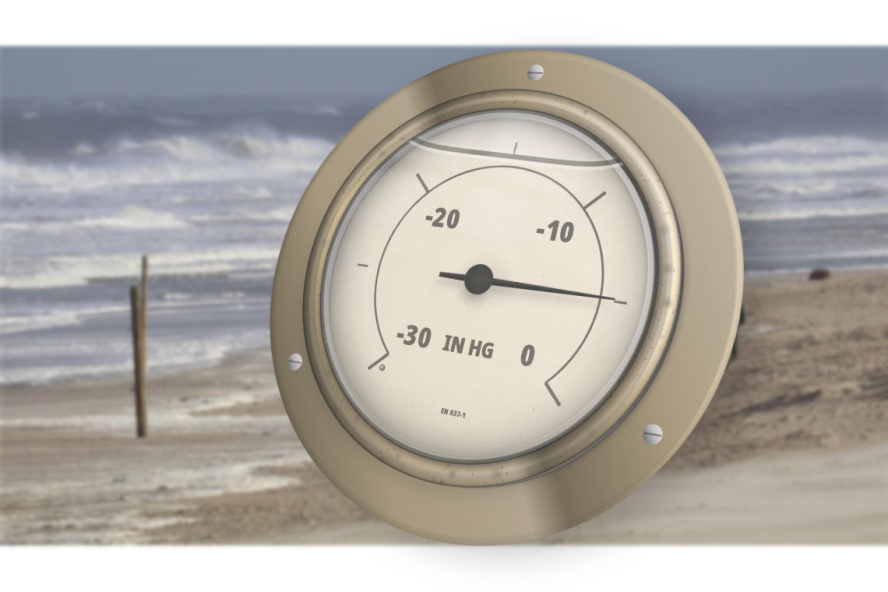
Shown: -5
